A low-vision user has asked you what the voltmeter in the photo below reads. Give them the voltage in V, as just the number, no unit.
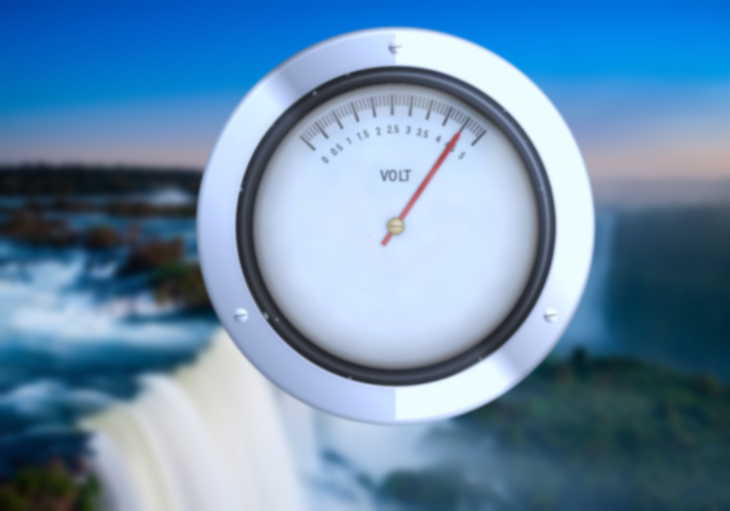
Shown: 4.5
